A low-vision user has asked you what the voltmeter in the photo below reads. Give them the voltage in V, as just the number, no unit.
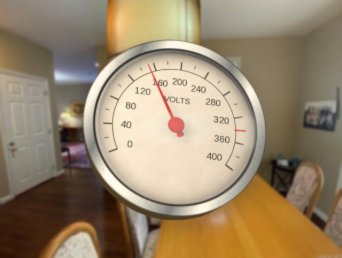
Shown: 150
